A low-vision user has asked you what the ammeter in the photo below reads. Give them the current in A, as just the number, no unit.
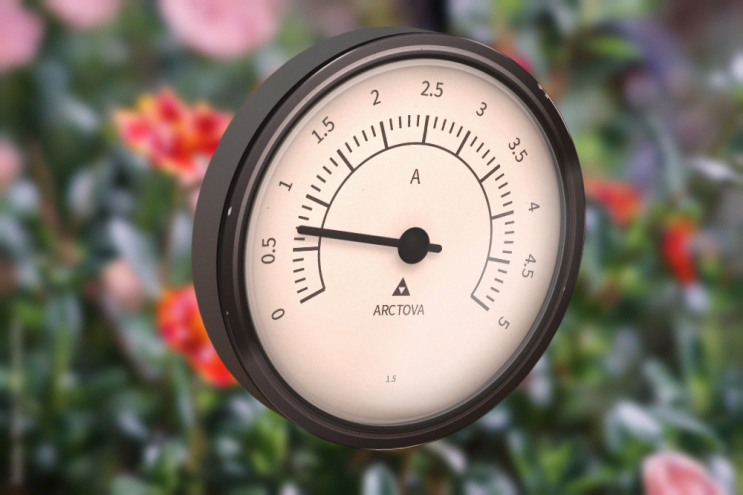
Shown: 0.7
